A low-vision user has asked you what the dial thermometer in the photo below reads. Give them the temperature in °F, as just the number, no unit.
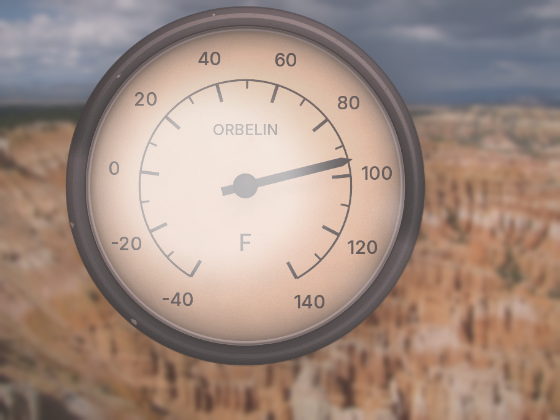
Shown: 95
